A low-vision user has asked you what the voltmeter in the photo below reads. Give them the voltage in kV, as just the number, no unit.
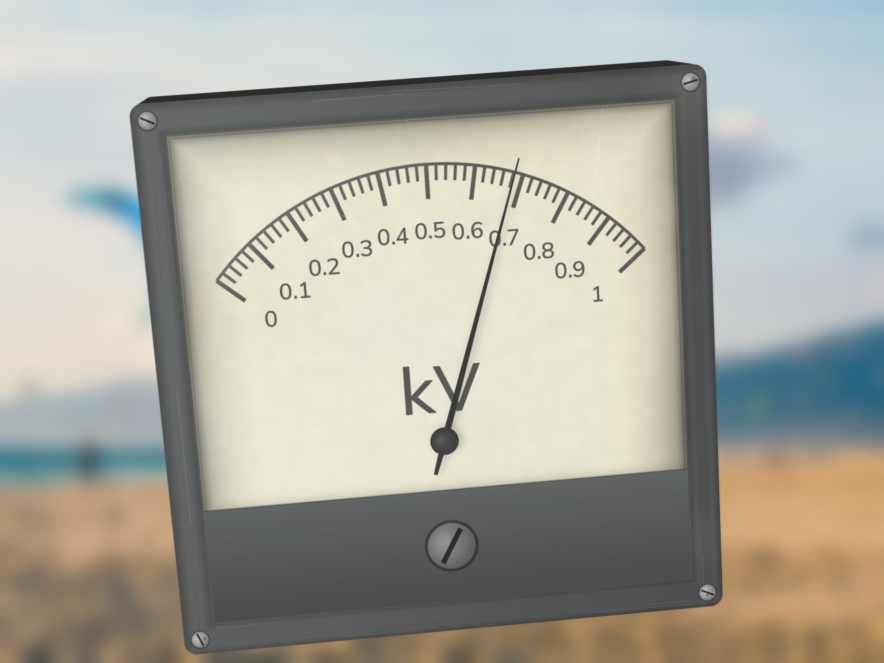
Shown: 0.68
